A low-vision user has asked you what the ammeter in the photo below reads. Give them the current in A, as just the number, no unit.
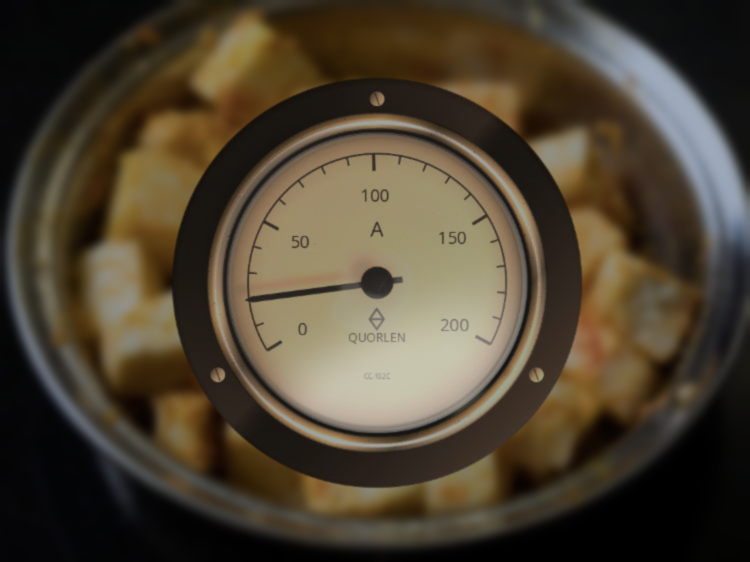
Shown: 20
